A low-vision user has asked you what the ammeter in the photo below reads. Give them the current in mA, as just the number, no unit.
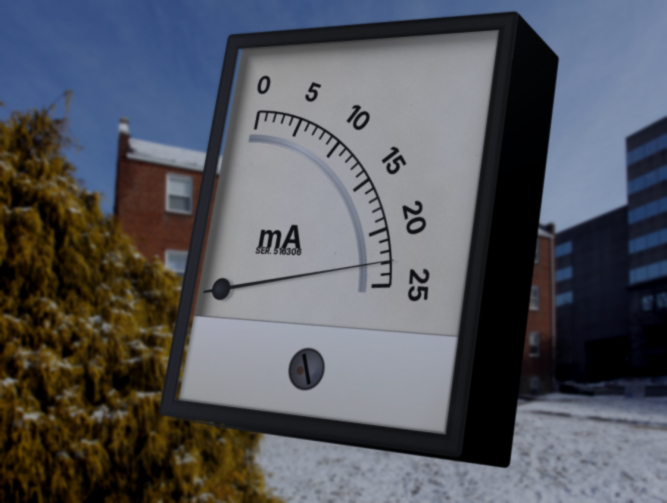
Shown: 23
